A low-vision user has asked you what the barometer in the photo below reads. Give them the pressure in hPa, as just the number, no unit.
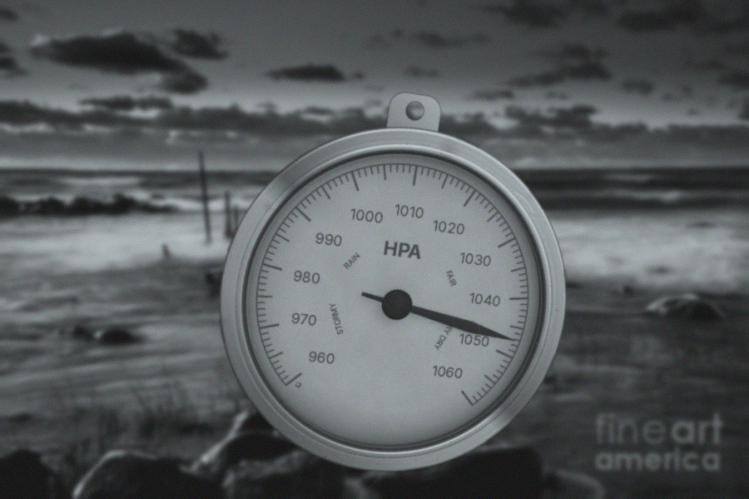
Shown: 1047
